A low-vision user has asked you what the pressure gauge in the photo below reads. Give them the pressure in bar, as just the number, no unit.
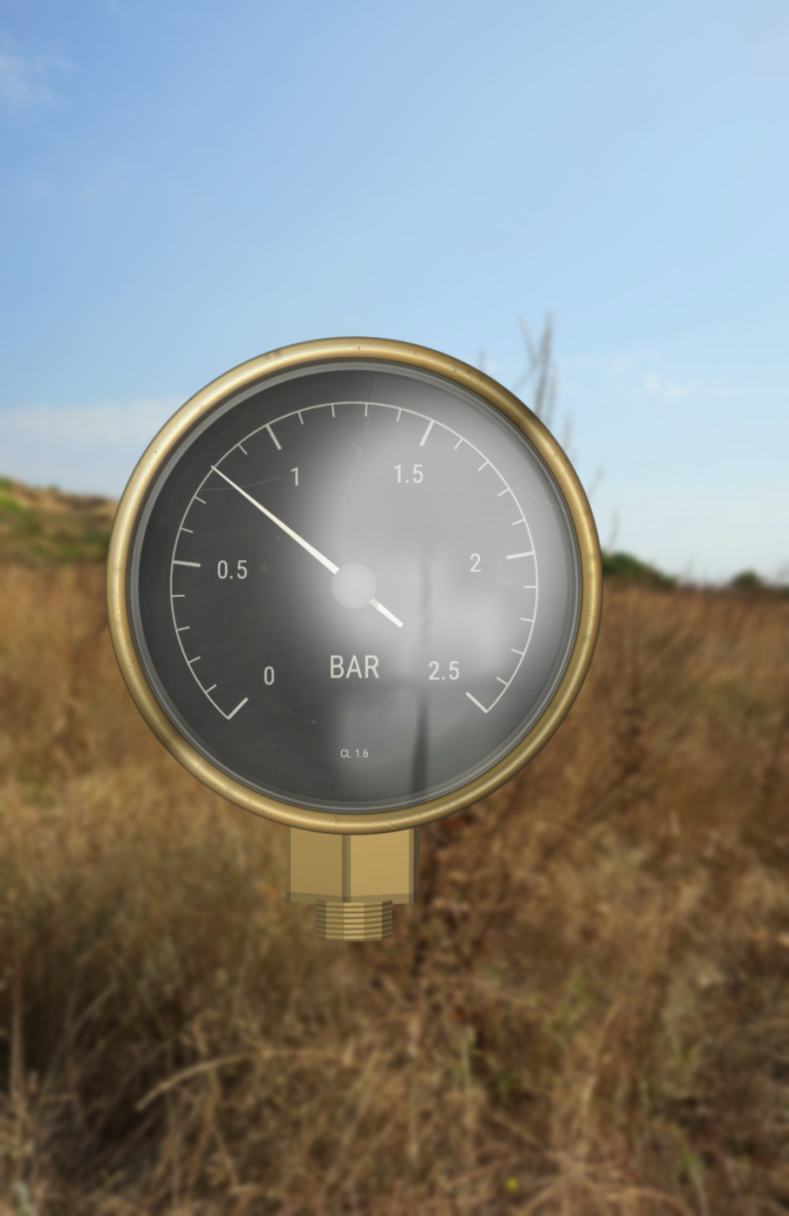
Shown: 0.8
